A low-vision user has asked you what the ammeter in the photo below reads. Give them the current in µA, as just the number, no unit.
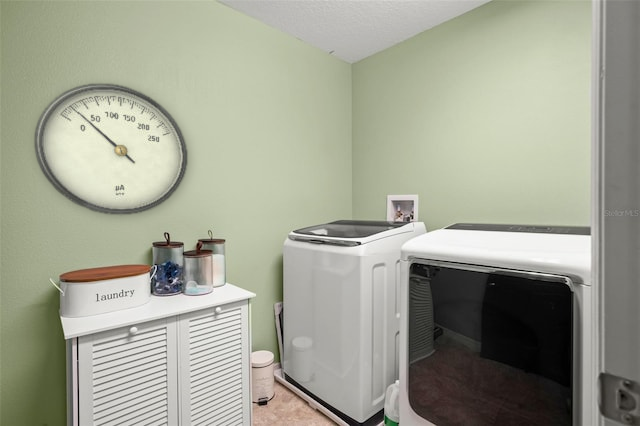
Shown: 25
